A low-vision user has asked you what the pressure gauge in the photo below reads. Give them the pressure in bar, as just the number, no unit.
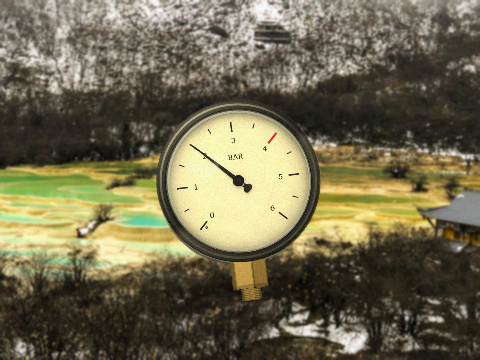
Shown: 2
